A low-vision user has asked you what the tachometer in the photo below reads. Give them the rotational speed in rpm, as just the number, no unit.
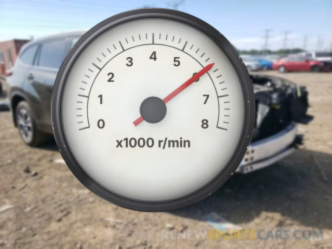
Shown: 6000
